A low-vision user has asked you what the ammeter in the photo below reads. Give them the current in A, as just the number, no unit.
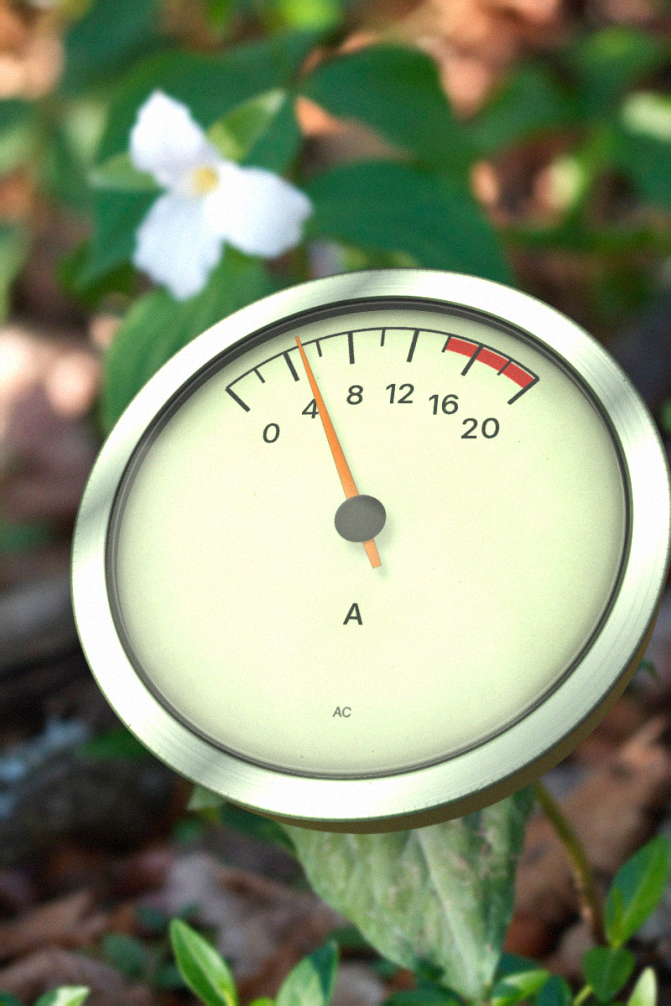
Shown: 5
